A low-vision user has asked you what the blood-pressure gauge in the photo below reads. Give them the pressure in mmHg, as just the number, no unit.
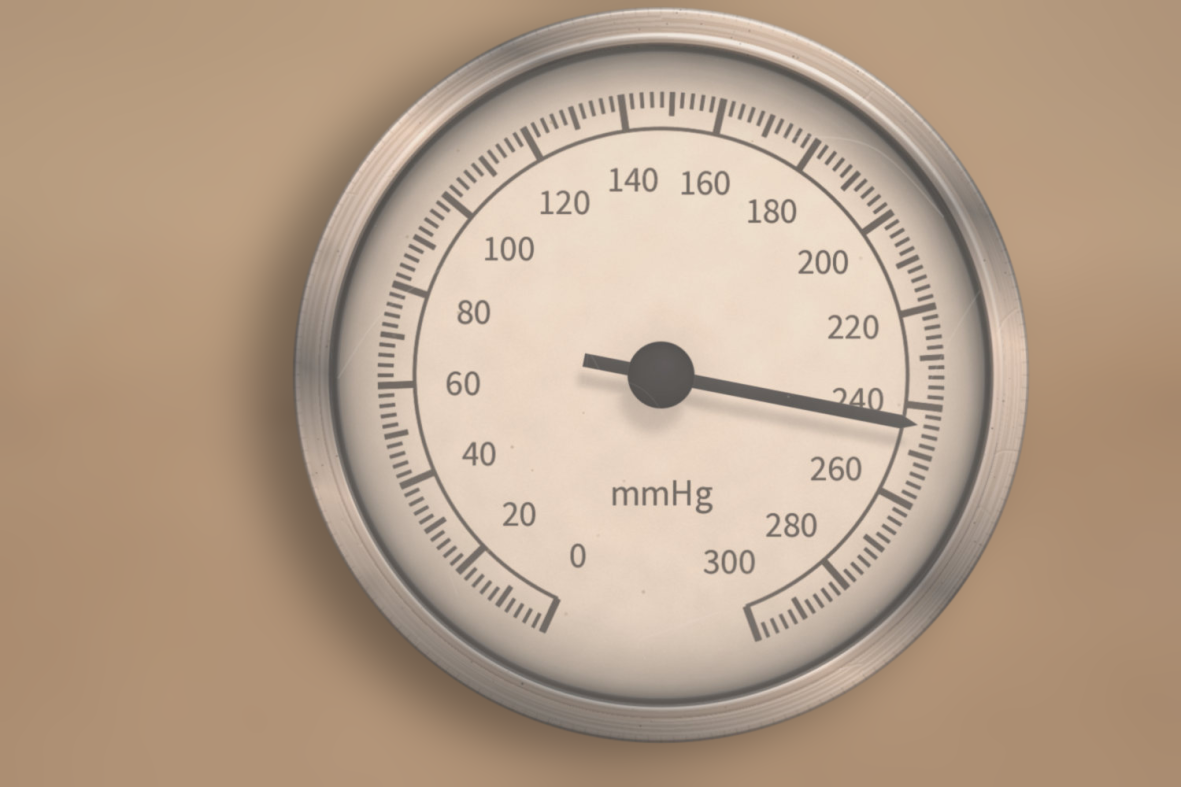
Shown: 244
